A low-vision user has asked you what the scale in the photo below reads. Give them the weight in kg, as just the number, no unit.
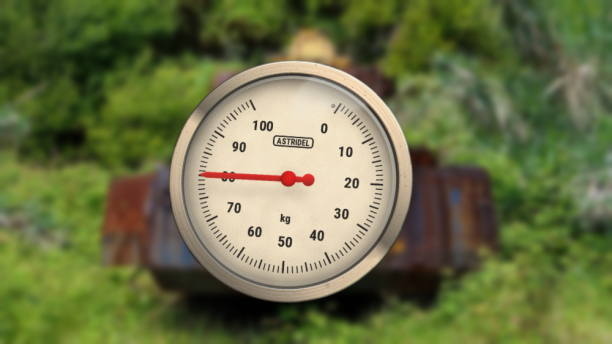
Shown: 80
